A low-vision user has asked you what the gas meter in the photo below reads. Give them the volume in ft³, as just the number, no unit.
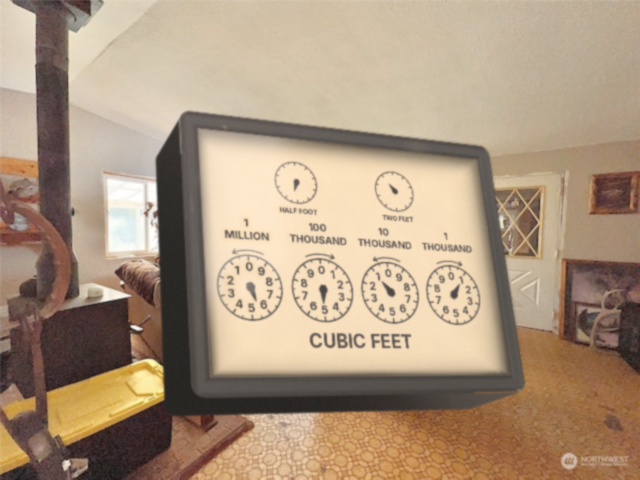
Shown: 551100
